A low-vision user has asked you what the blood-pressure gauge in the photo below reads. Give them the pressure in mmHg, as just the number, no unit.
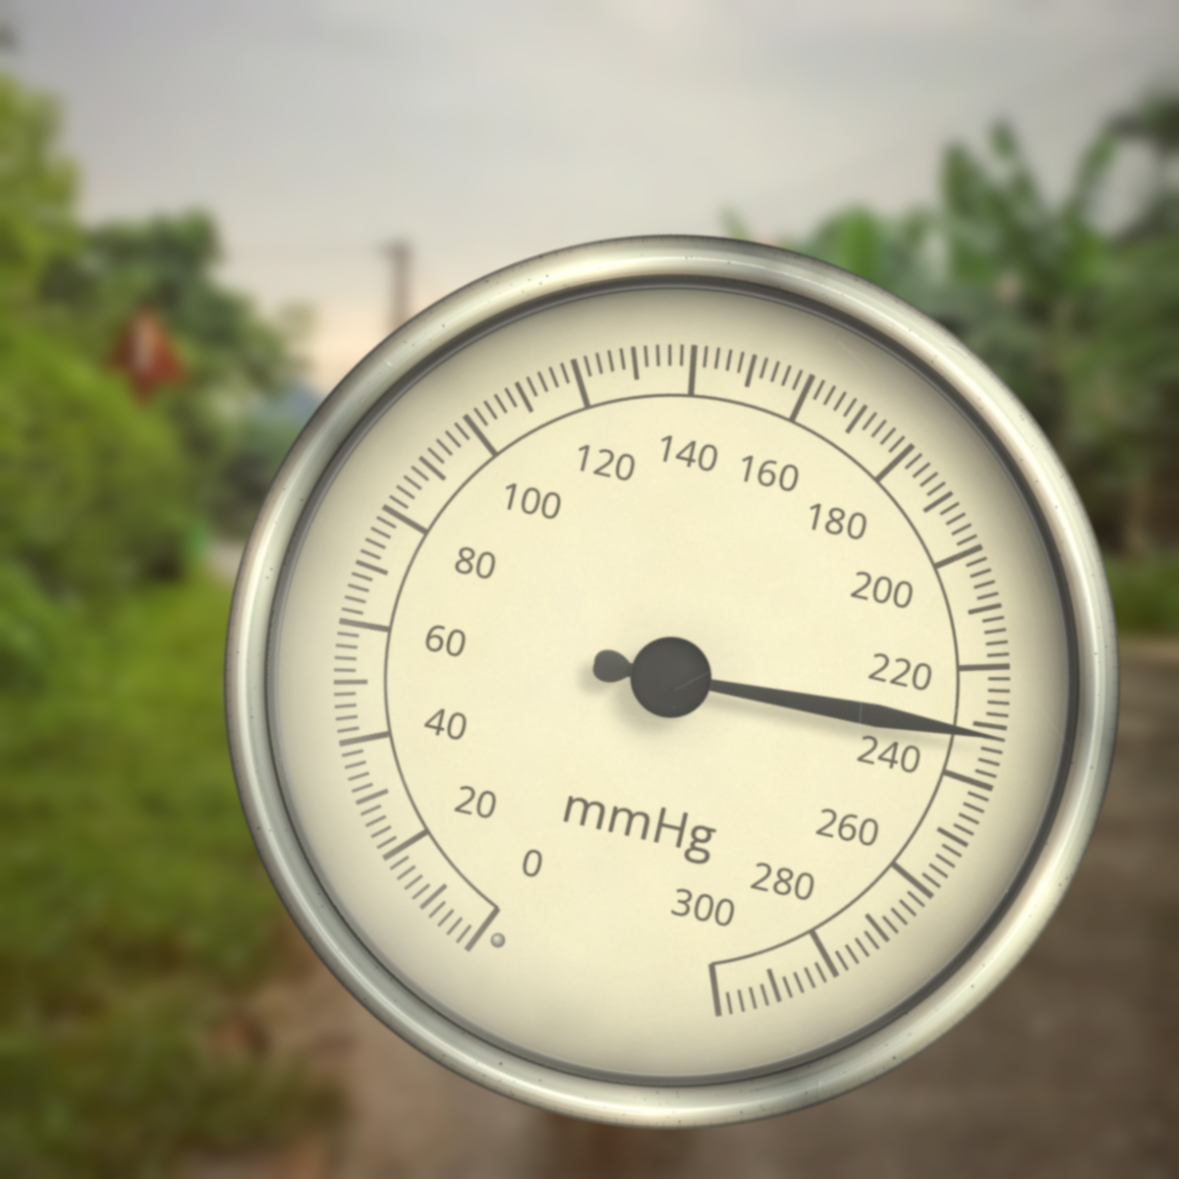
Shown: 232
